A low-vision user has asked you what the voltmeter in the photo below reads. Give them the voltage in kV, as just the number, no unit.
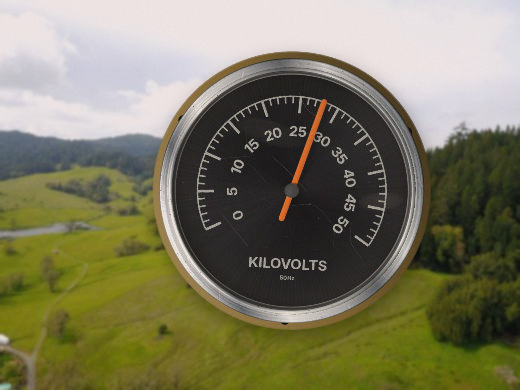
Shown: 28
